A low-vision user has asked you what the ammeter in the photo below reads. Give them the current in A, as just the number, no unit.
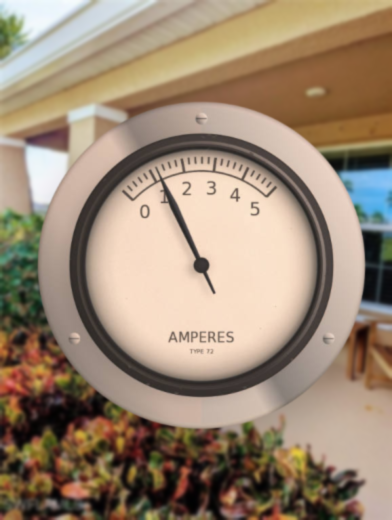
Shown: 1.2
